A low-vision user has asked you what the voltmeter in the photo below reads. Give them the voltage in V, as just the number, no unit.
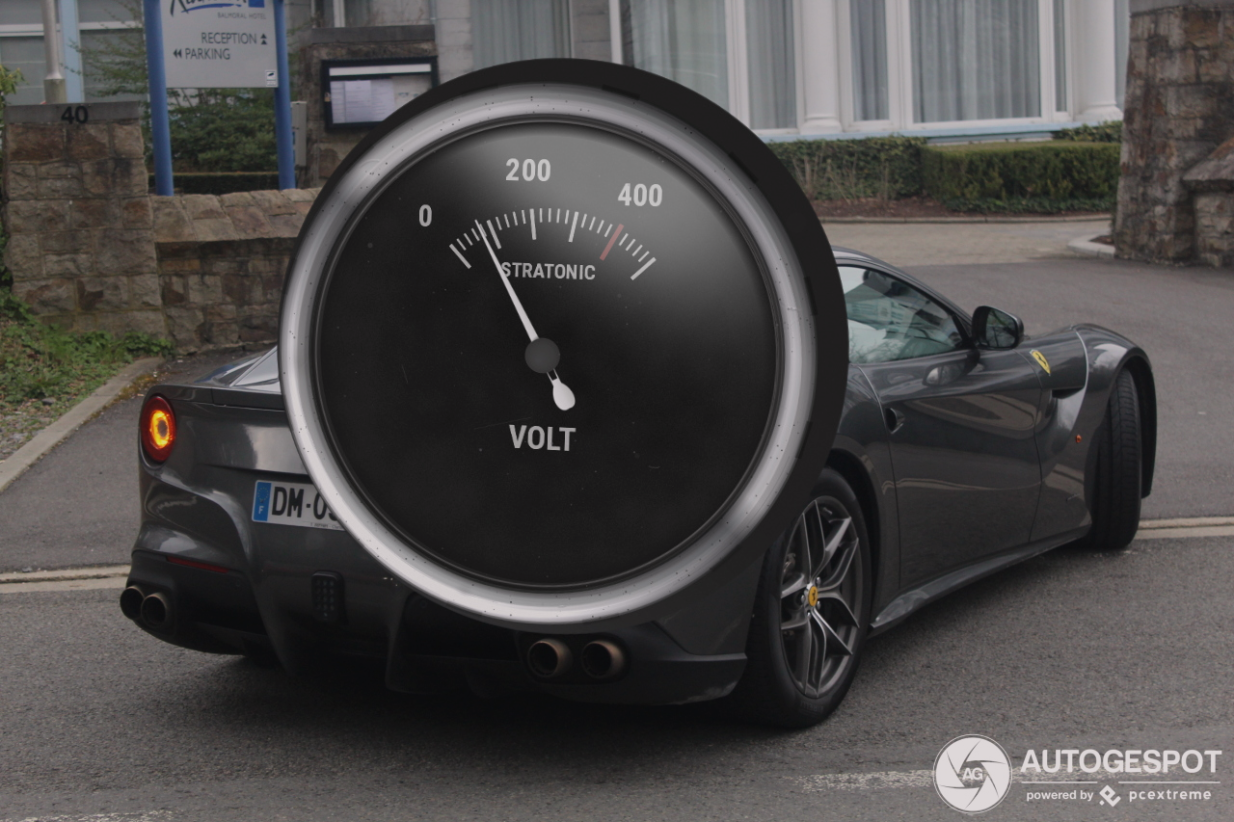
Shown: 80
